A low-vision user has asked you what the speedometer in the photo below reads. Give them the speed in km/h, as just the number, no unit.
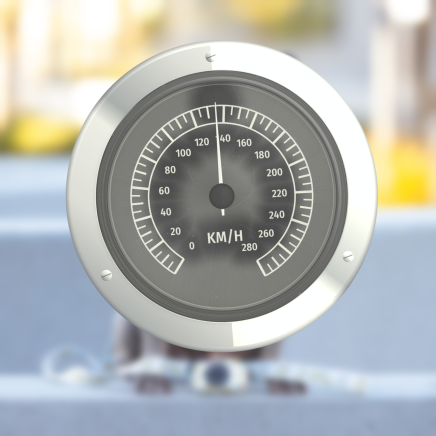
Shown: 135
